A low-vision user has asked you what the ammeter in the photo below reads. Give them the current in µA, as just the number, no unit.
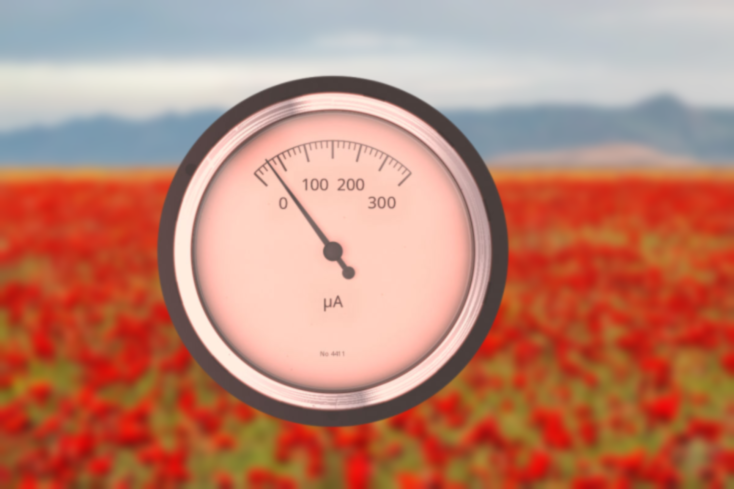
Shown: 30
